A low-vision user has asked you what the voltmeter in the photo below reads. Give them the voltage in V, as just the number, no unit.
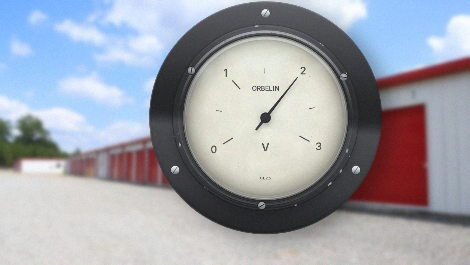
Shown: 2
